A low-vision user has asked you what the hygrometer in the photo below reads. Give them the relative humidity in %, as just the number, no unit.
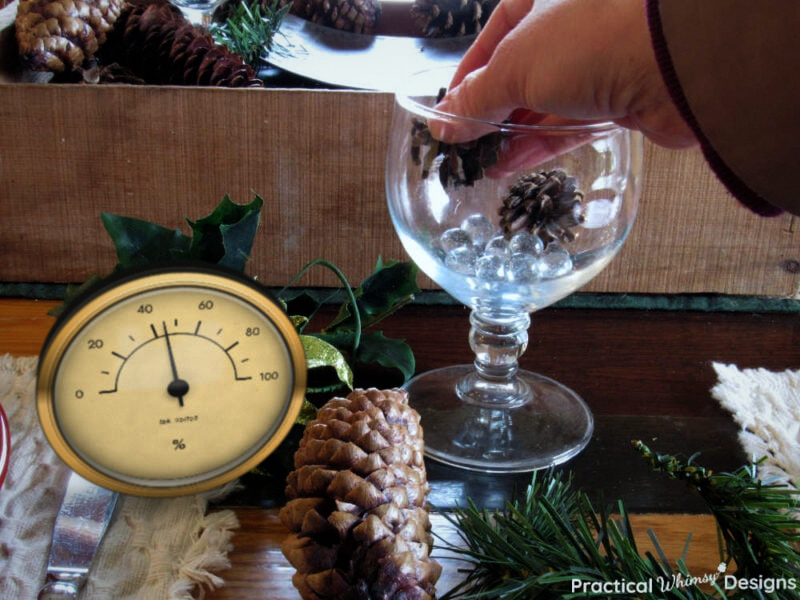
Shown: 45
